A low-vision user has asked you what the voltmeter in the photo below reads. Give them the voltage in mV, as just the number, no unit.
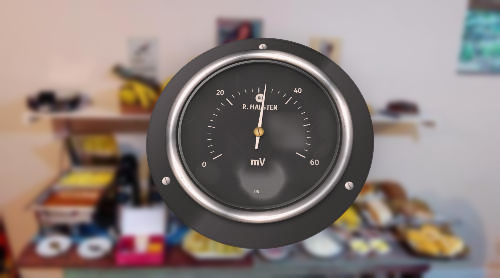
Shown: 32
